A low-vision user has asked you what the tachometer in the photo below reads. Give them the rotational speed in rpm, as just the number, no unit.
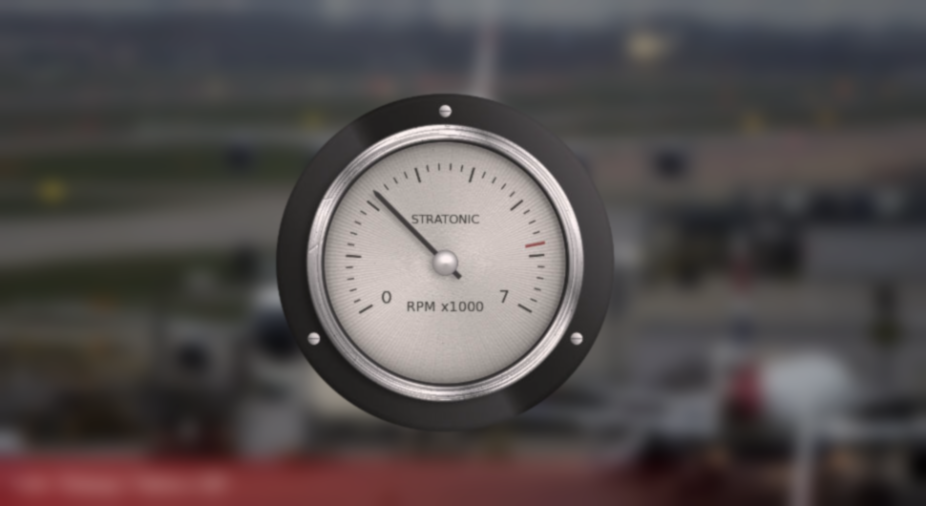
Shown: 2200
